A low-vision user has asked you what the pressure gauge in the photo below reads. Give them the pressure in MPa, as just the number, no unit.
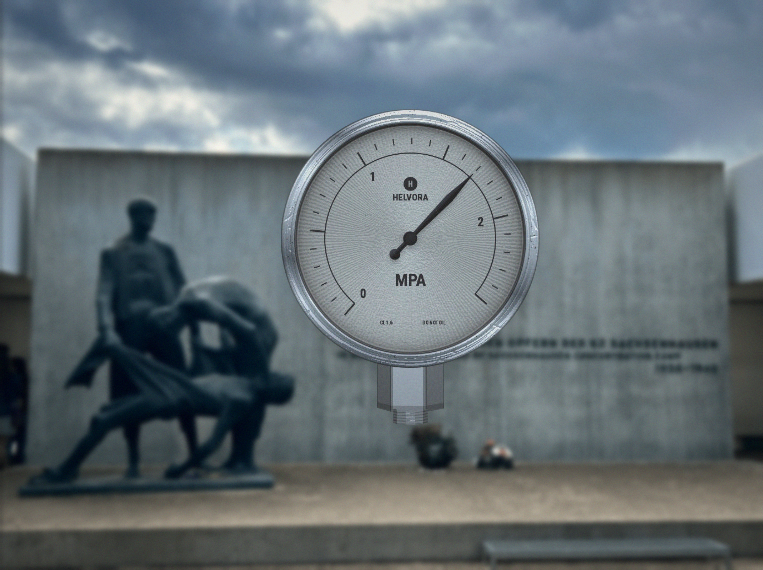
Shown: 1.7
